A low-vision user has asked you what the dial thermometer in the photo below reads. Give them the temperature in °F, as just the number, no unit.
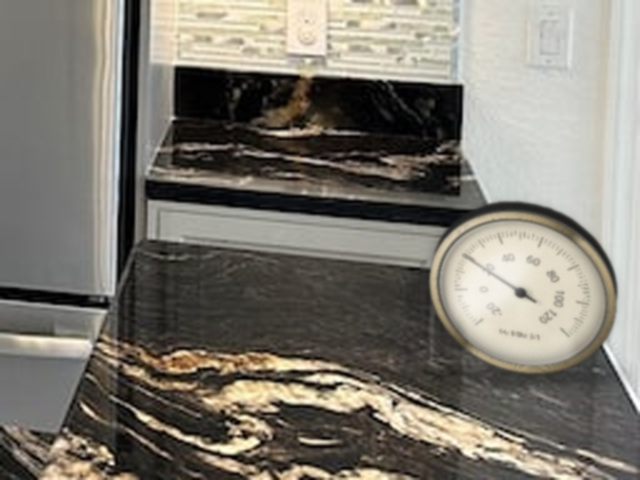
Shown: 20
